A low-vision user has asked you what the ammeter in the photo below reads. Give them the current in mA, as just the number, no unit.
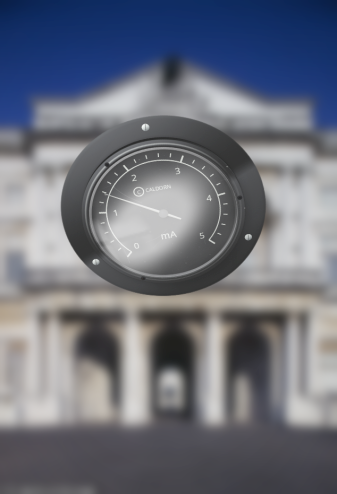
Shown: 1.4
